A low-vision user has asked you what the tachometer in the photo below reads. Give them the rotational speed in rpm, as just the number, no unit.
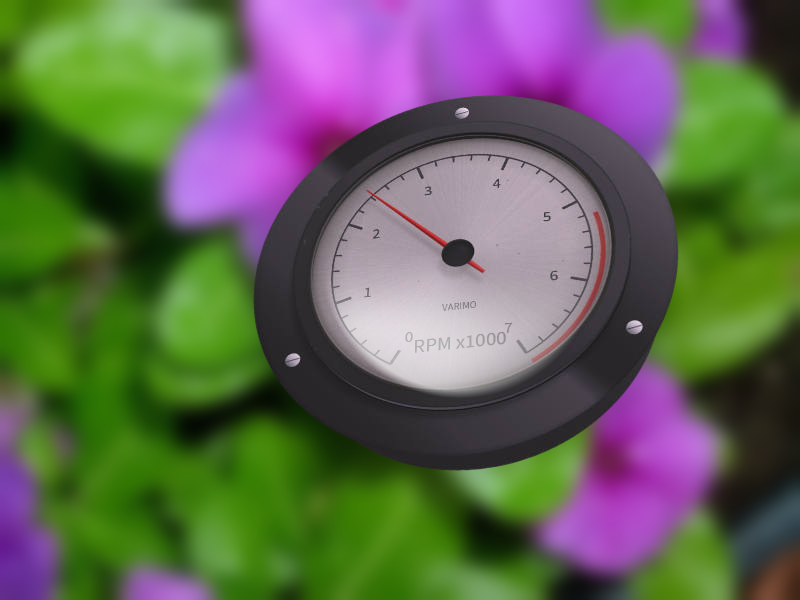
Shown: 2400
